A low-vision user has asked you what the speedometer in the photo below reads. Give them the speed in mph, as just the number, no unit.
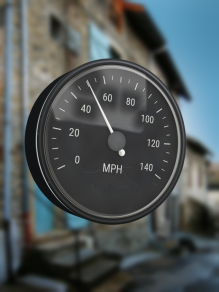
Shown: 50
